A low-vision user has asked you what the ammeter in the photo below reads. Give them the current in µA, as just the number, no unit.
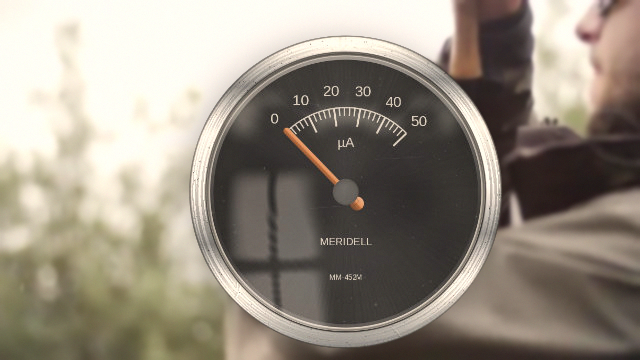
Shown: 0
